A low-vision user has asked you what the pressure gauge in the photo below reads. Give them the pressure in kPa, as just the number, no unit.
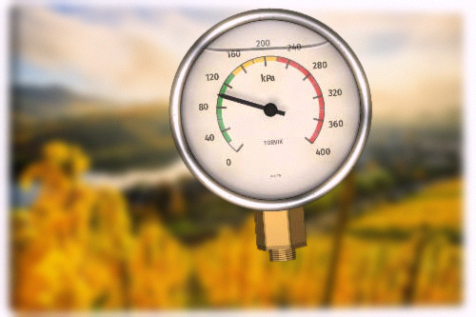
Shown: 100
